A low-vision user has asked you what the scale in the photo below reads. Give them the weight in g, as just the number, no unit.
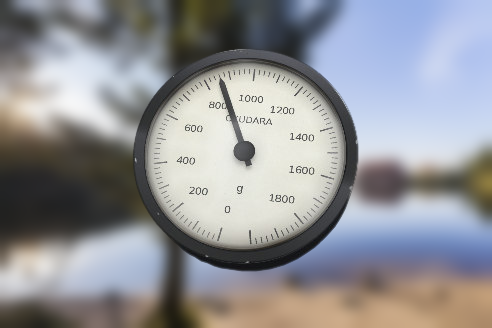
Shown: 860
